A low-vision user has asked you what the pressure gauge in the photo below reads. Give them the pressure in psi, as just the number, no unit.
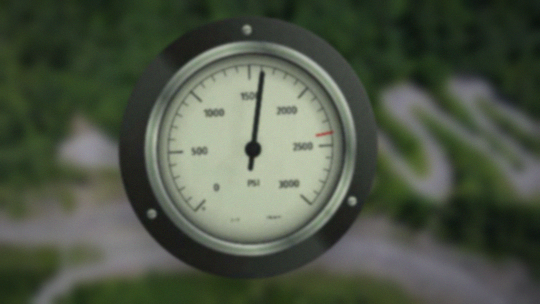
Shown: 1600
